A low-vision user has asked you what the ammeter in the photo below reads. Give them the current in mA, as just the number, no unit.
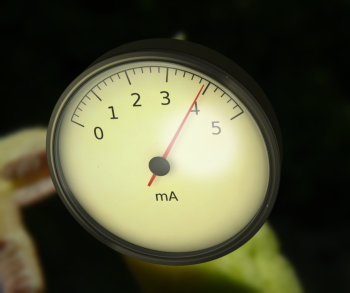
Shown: 3.9
